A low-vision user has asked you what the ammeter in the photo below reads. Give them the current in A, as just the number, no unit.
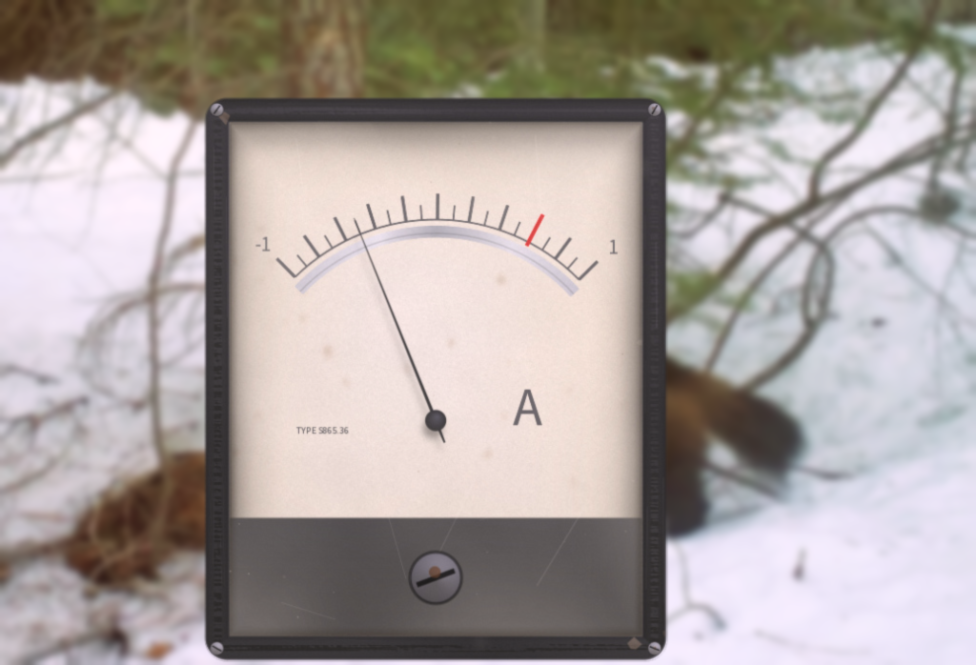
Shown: -0.5
